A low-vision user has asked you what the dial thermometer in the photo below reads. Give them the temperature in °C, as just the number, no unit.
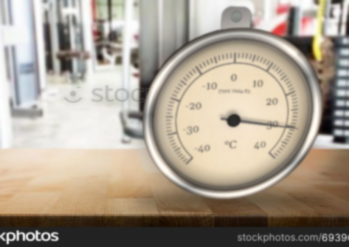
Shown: 30
